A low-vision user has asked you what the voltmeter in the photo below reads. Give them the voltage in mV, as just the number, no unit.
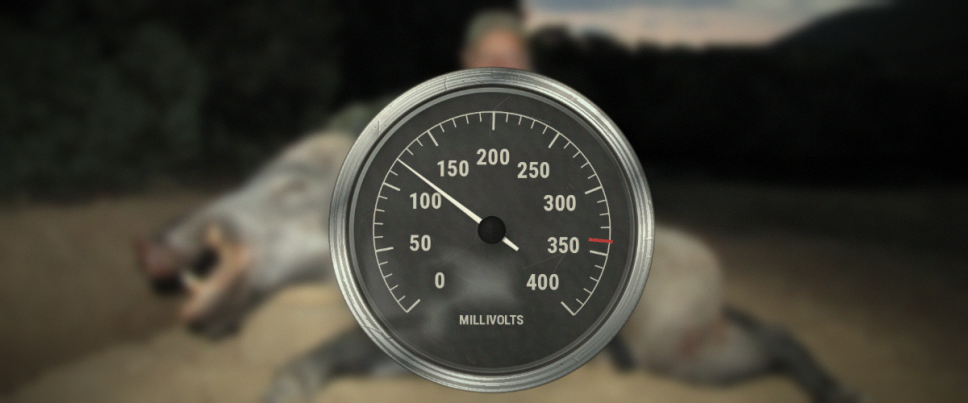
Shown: 120
